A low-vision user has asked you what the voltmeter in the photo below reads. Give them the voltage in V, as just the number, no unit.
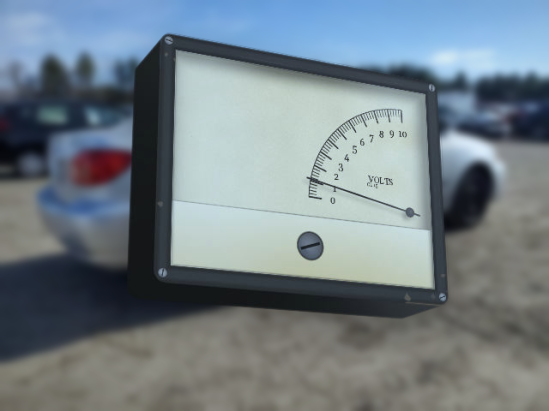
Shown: 1
